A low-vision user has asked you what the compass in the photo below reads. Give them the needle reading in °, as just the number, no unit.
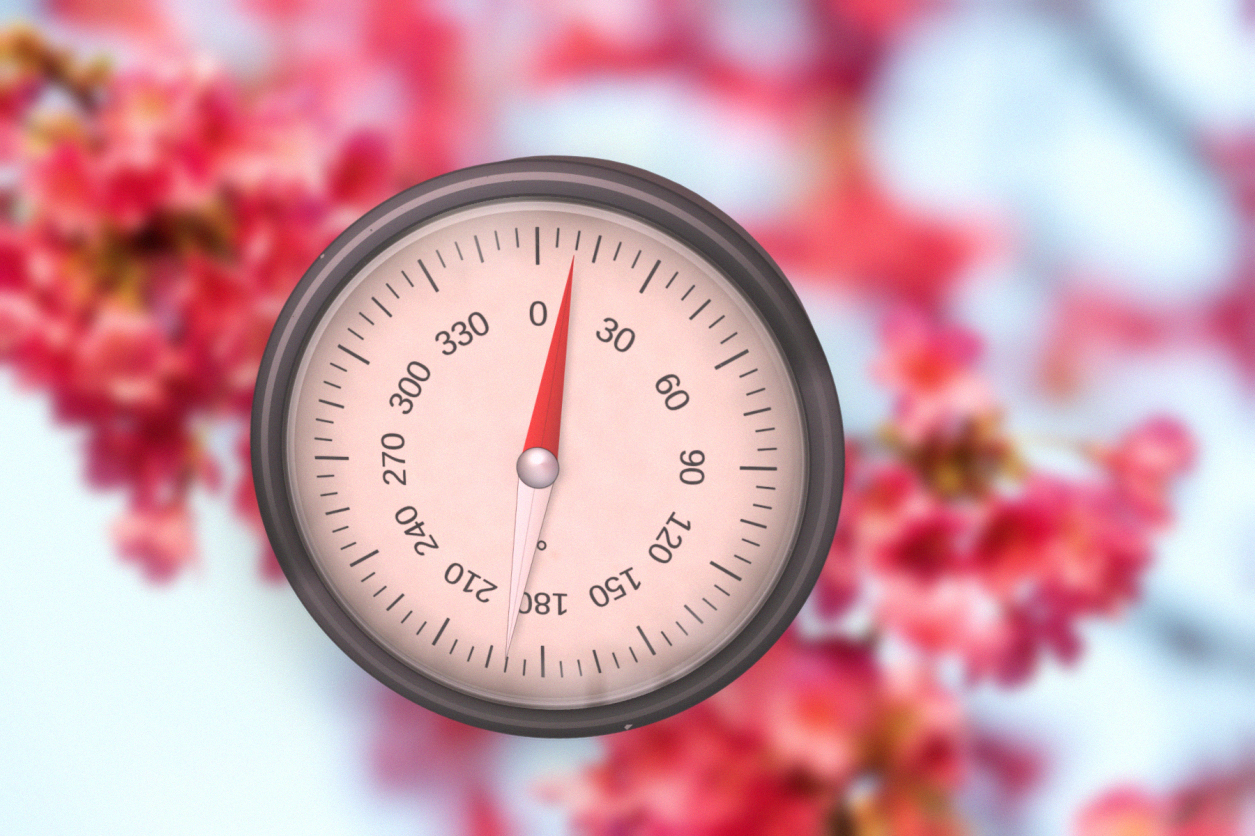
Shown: 10
